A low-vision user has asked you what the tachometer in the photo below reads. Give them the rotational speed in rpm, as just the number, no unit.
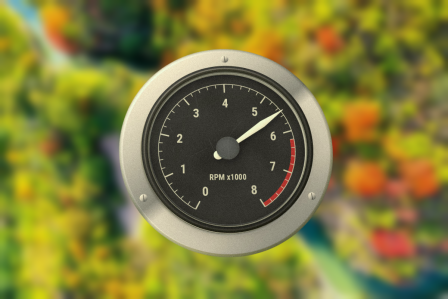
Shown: 5500
